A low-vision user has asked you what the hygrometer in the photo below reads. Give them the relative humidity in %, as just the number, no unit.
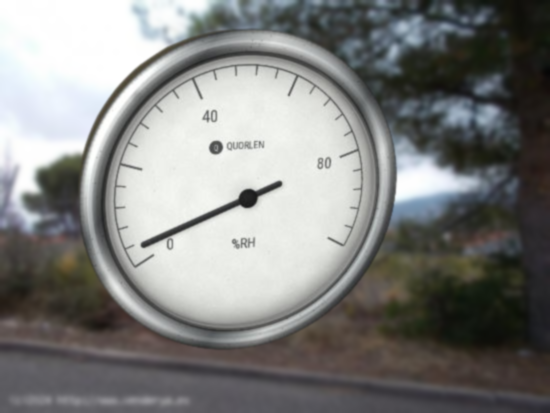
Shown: 4
